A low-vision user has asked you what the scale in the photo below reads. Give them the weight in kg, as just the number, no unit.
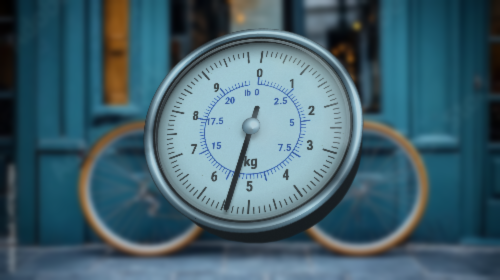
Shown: 5.4
